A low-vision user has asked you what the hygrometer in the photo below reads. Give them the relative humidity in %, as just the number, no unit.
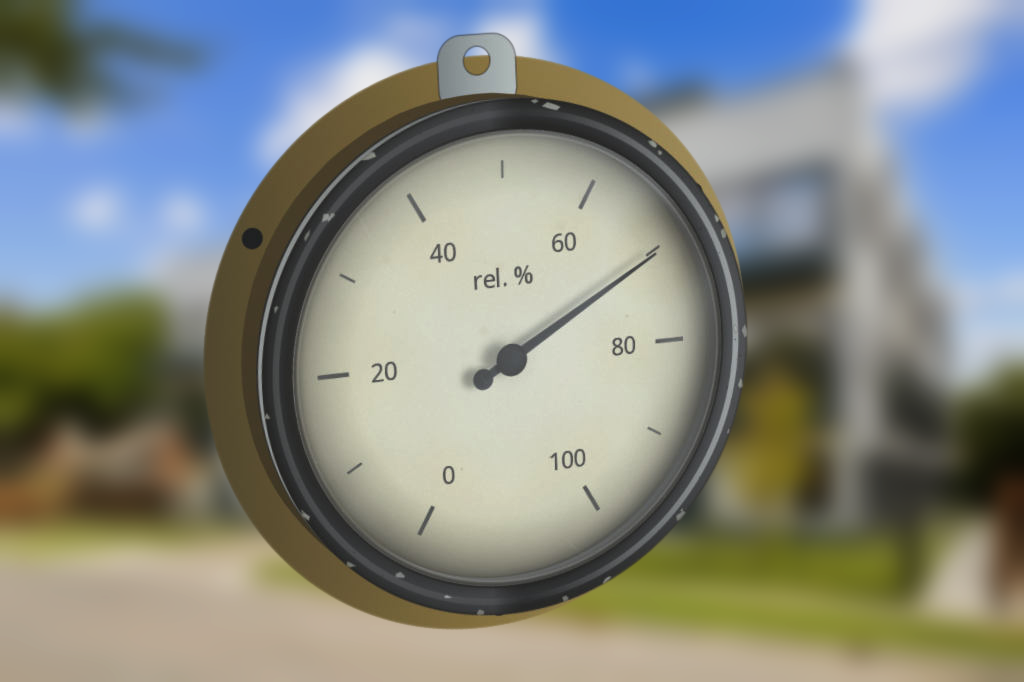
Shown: 70
